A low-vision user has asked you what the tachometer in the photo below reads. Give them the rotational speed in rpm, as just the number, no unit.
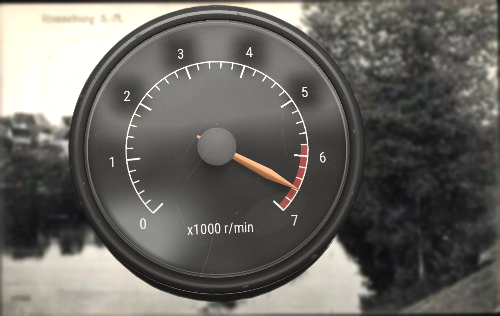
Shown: 6600
